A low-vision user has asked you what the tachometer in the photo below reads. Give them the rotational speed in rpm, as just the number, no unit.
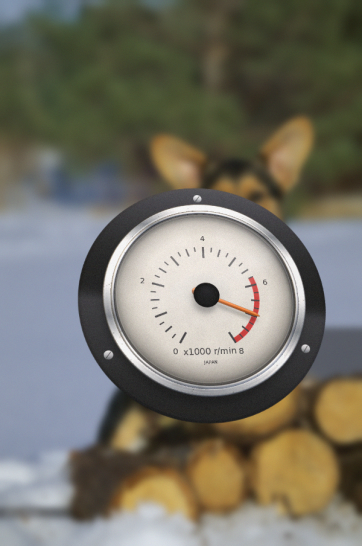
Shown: 7000
